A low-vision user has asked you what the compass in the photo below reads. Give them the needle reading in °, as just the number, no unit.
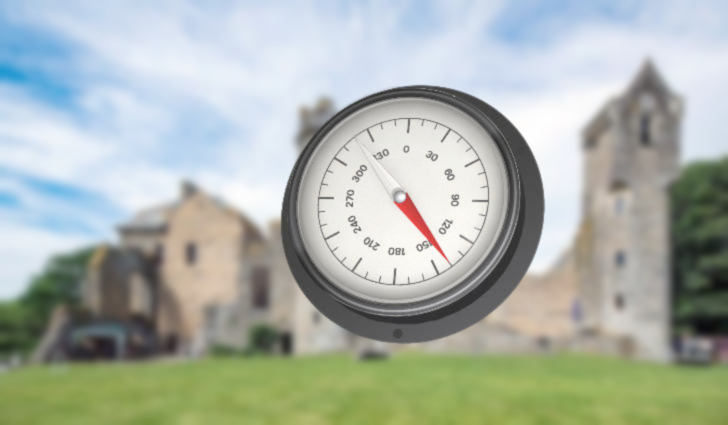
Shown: 140
